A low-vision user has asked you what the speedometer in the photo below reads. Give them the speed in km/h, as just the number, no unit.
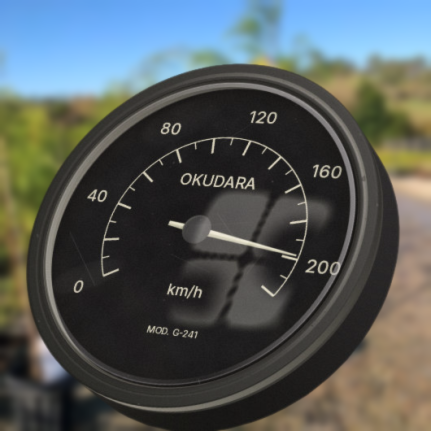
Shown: 200
